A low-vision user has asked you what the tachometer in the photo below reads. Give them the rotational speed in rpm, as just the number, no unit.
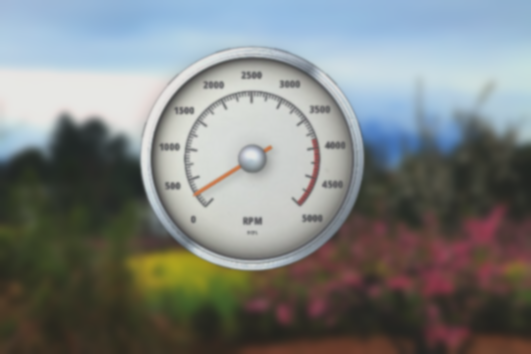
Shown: 250
